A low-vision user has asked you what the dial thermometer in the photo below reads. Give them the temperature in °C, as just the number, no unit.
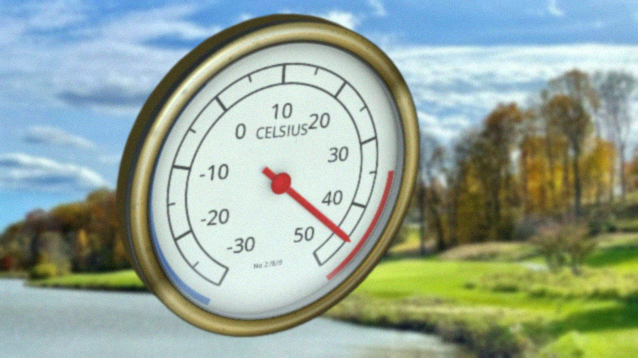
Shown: 45
